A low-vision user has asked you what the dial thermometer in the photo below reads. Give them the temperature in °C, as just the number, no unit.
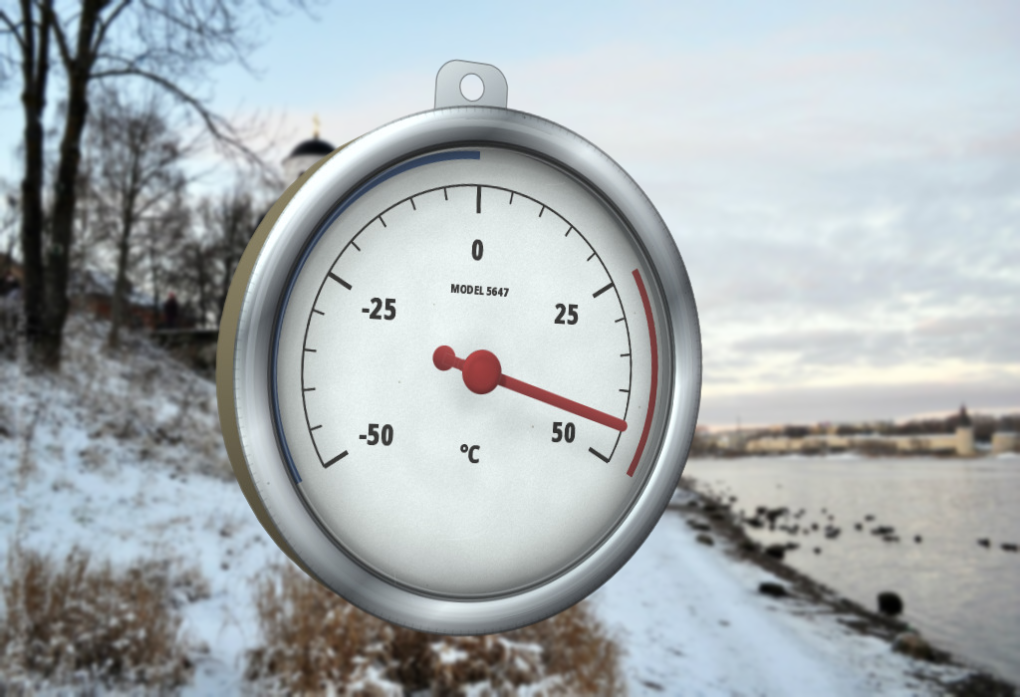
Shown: 45
